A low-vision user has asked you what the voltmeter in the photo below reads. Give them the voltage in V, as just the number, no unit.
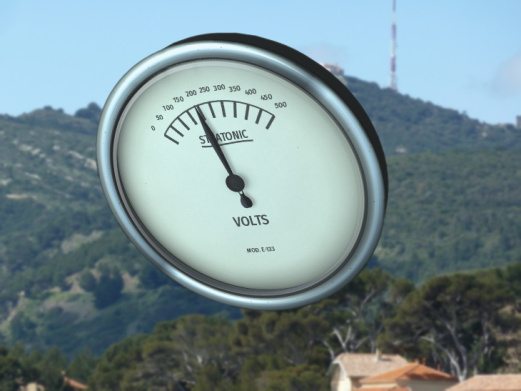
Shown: 200
